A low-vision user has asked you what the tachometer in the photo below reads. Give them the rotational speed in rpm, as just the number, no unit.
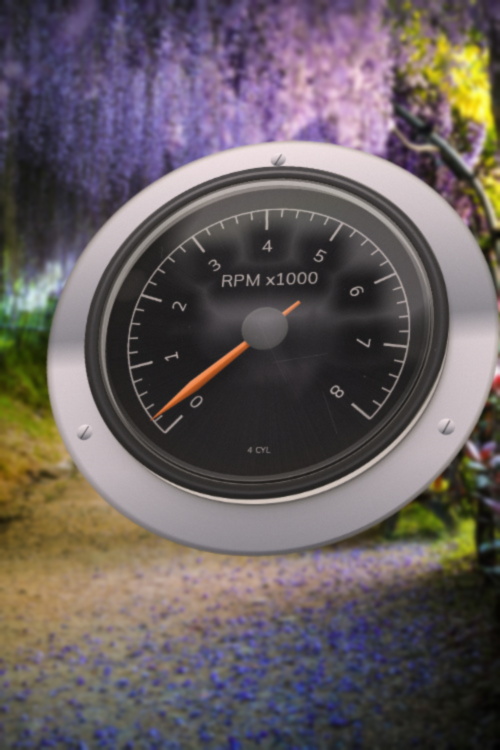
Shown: 200
